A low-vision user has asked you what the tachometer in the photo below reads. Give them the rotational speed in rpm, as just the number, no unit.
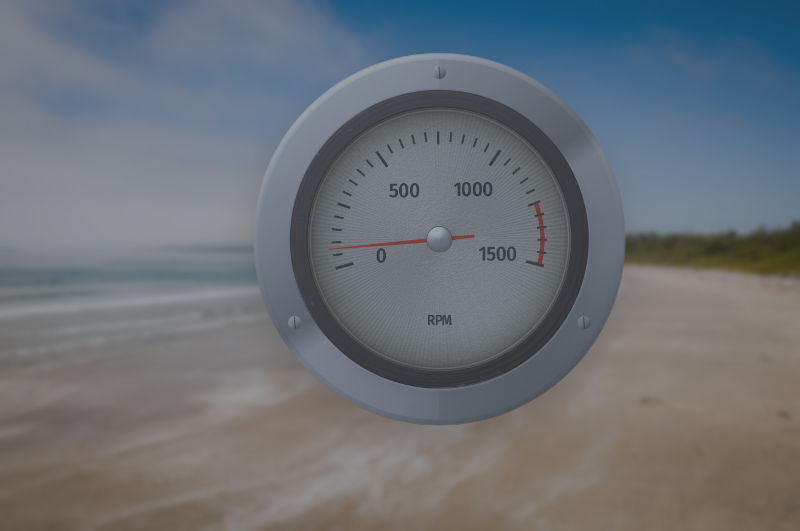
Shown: 75
